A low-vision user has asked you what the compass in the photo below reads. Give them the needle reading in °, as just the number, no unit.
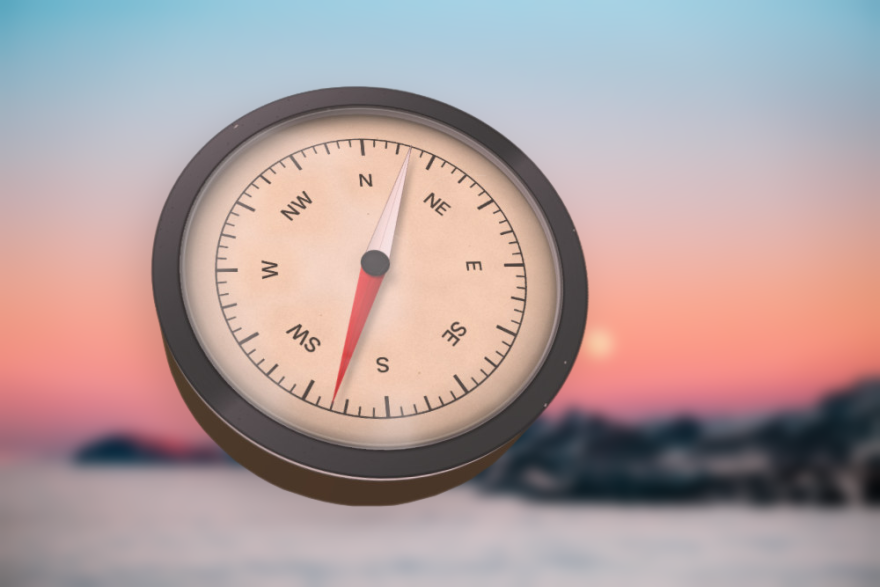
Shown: 200
